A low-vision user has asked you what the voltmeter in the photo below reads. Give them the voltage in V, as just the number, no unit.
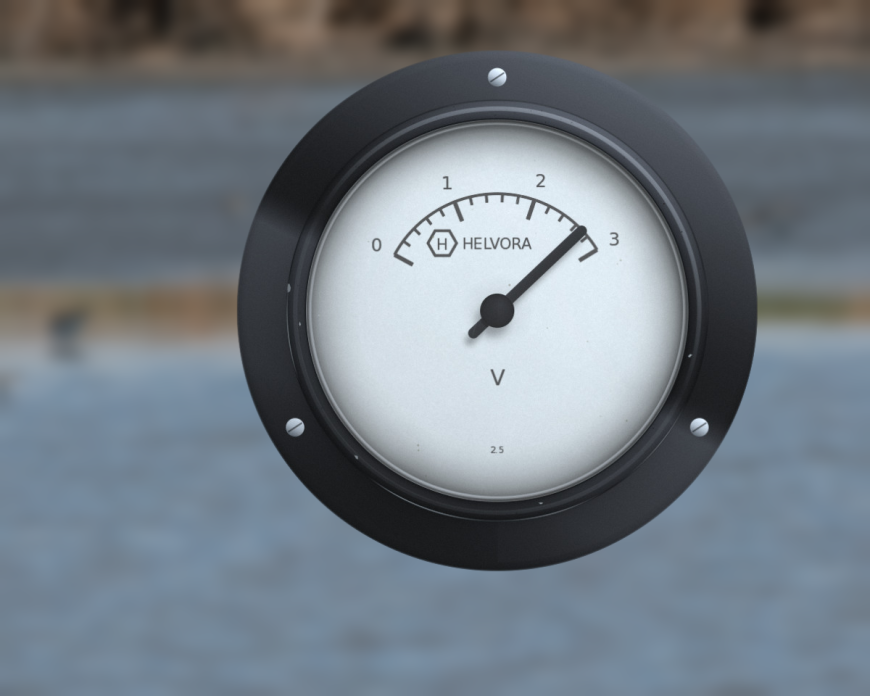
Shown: 2.7
